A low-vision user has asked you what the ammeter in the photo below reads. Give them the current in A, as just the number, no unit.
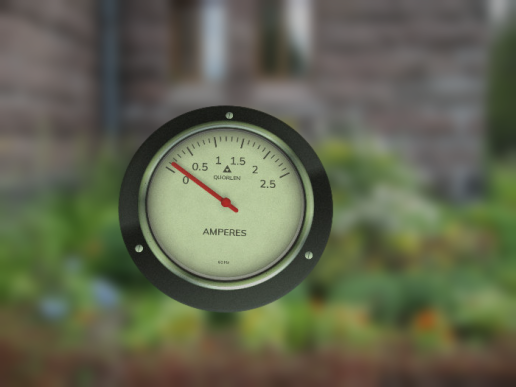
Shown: 0.1
